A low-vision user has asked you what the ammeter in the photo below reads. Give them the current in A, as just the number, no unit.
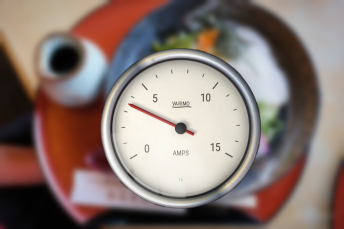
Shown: 3.5
